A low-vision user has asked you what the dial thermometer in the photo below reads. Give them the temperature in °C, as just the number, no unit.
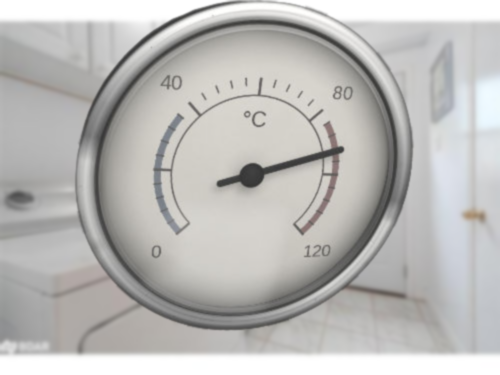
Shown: 92
